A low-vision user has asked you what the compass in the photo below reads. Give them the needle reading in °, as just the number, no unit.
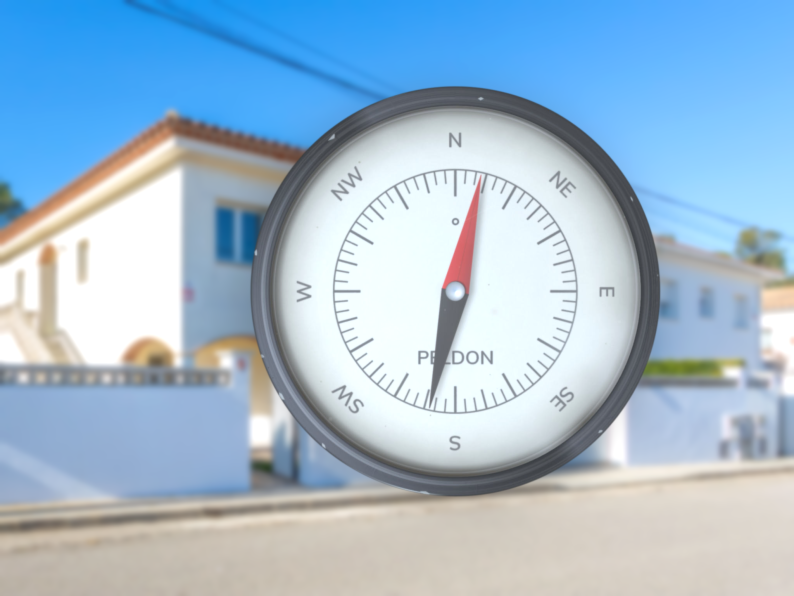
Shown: 12.5
